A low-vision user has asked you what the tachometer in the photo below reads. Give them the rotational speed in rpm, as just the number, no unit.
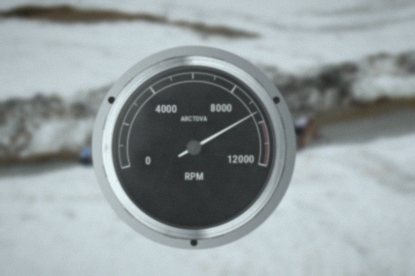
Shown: 9500
